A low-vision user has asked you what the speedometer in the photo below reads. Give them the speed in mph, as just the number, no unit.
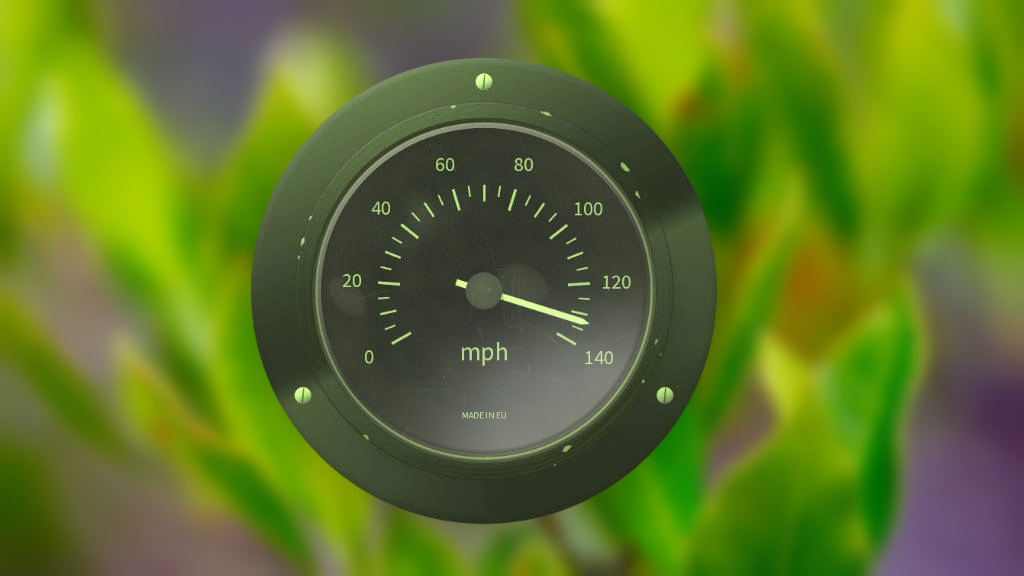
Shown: 132.5
